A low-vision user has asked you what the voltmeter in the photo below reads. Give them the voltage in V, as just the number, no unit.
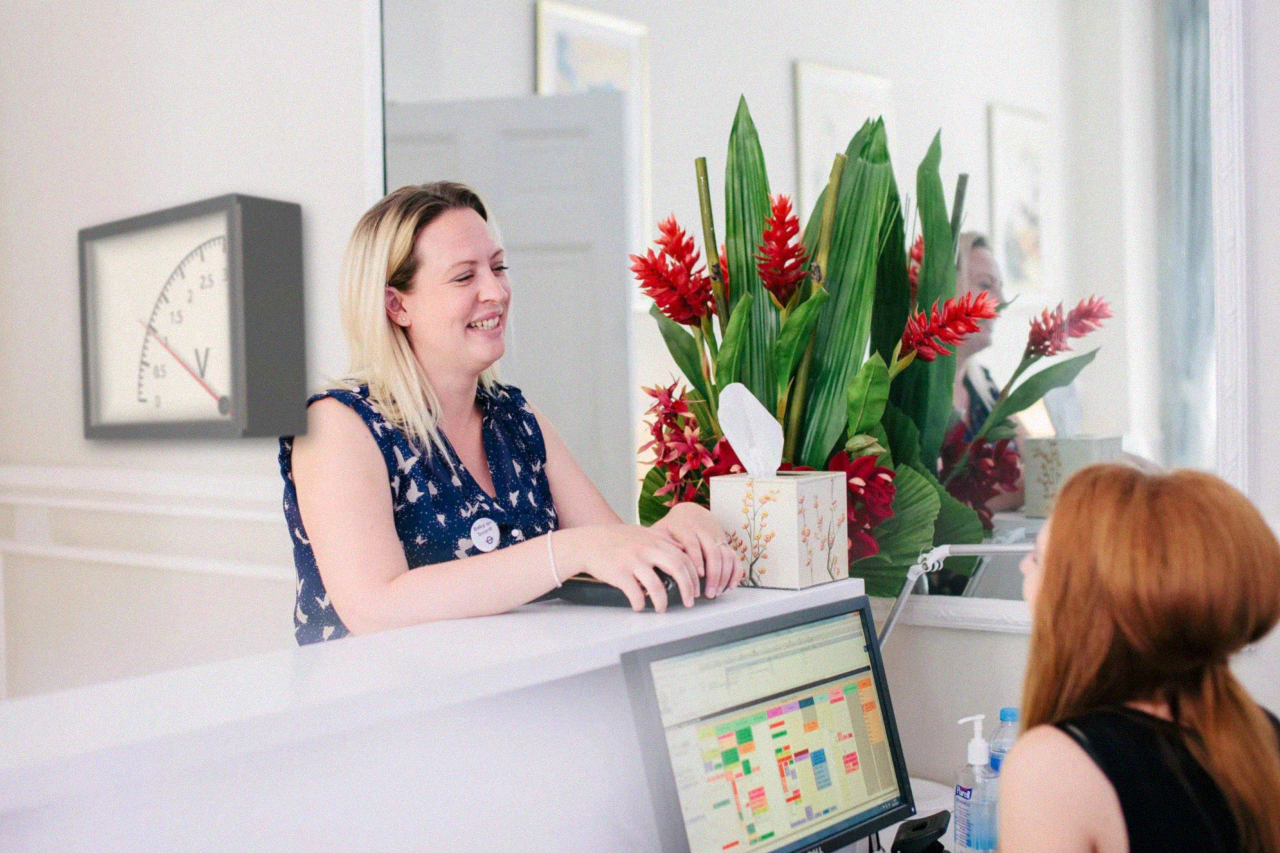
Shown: 1
